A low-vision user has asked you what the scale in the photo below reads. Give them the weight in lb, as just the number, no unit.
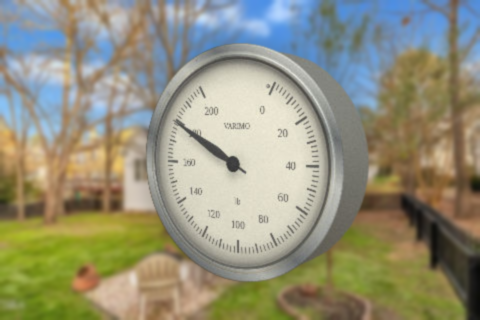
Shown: 180
